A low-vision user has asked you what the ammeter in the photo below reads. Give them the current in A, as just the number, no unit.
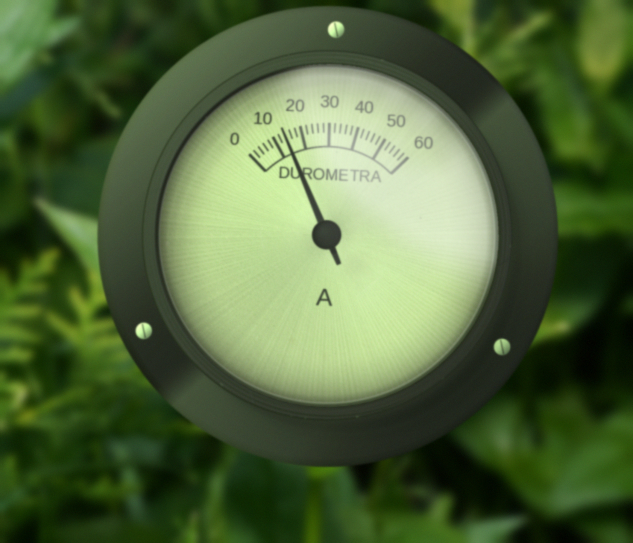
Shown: 14
